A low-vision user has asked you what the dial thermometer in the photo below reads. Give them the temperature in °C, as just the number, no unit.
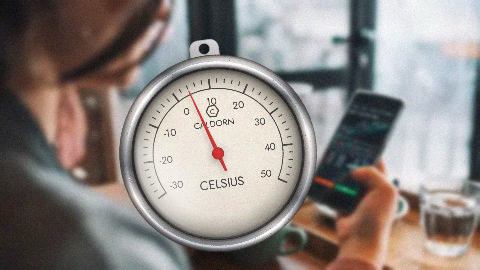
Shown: 4
